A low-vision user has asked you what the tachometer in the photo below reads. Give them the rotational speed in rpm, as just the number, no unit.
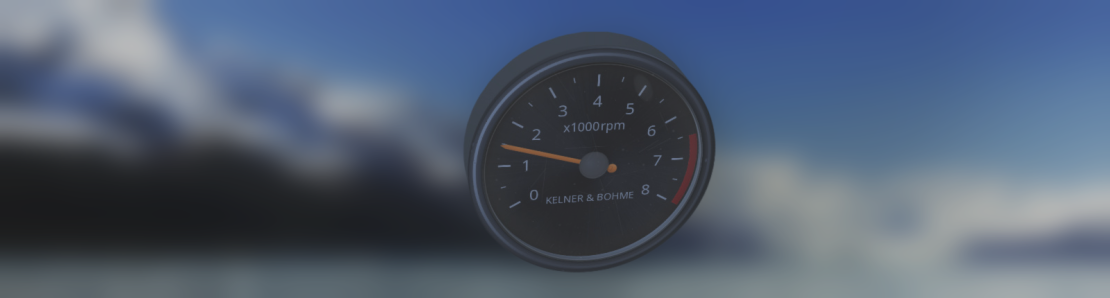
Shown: 1500
